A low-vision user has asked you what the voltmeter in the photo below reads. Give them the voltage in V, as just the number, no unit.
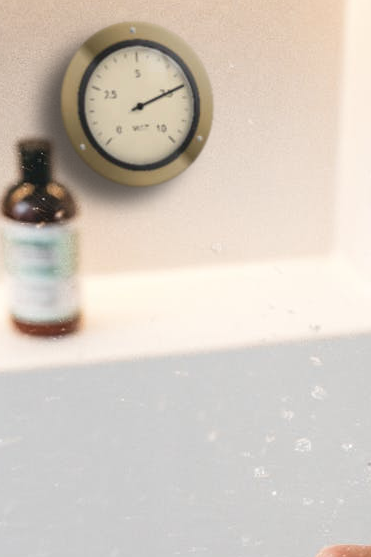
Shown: 7.5
